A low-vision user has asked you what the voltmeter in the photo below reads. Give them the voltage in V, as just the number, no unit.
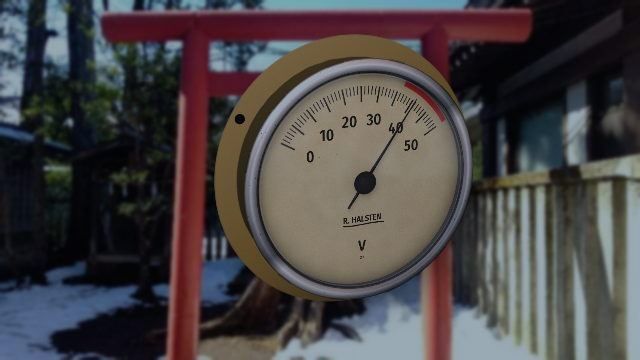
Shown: 40
